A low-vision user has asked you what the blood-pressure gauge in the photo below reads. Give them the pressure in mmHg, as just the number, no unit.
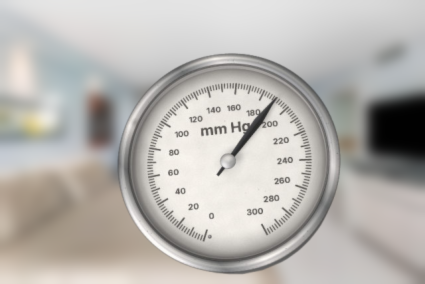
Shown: 190
